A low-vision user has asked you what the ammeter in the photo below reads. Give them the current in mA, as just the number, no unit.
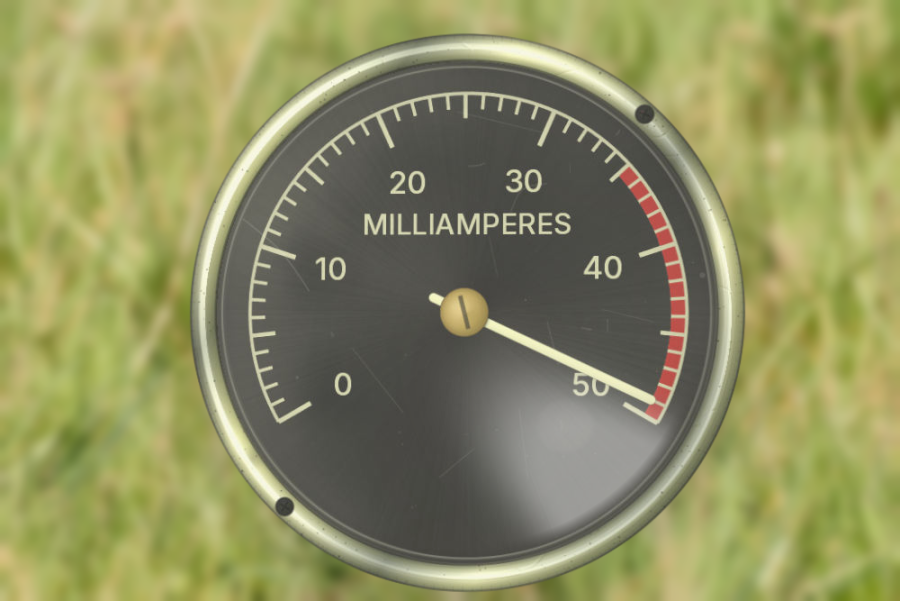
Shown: 49
